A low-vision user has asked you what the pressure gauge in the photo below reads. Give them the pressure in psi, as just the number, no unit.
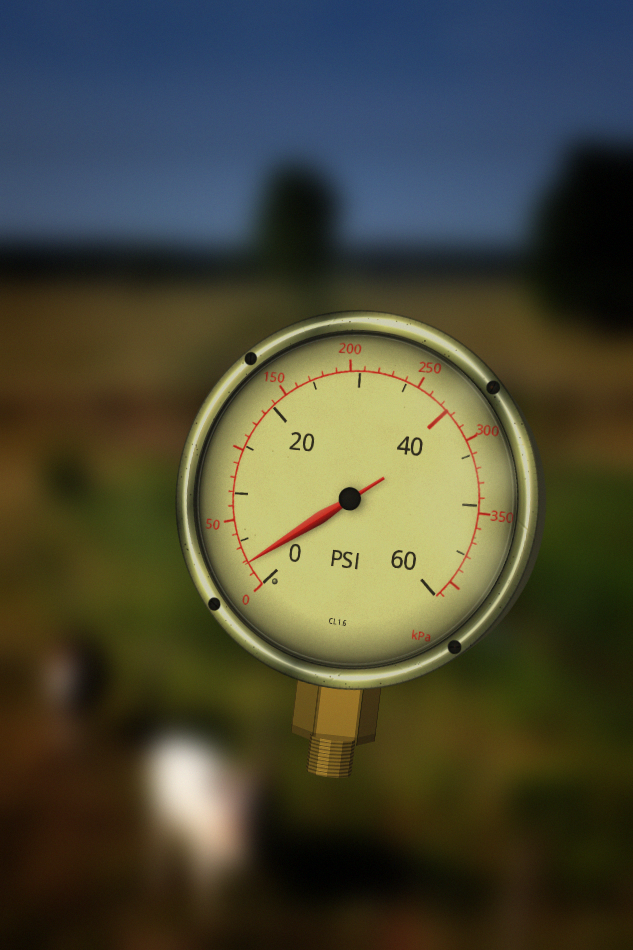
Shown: 2.5
